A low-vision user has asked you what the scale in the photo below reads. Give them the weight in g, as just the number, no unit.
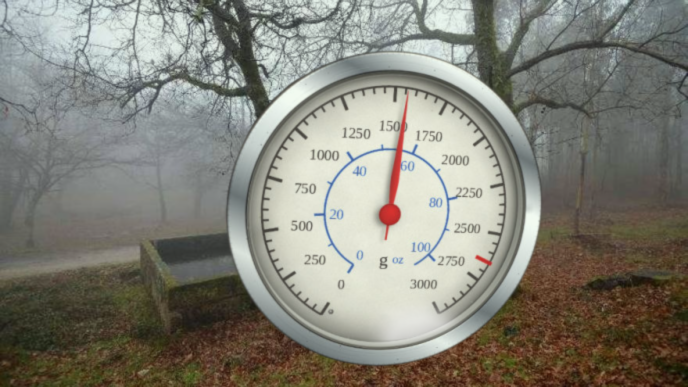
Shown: 1550
